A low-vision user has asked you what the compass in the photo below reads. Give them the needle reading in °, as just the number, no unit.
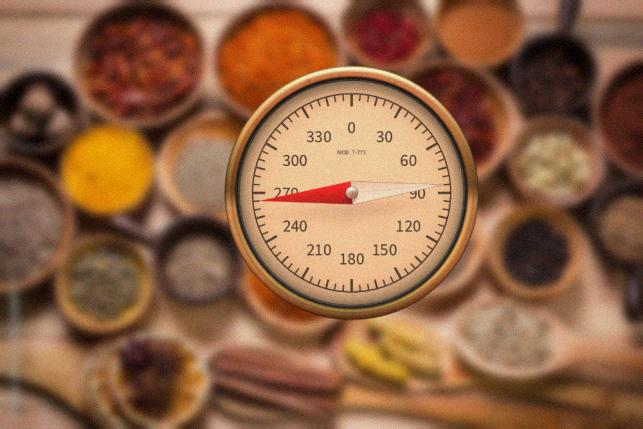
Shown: 265
